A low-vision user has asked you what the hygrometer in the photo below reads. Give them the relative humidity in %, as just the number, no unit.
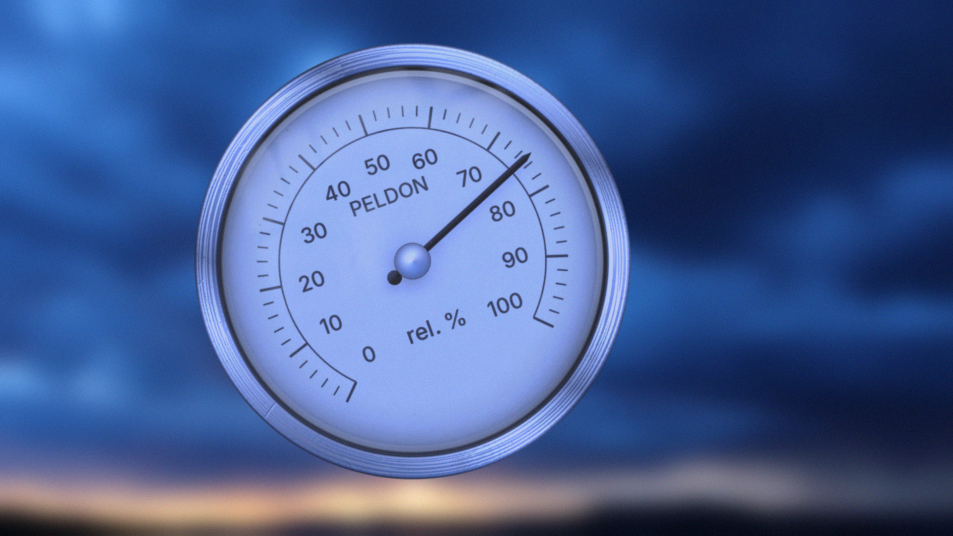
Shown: 75
